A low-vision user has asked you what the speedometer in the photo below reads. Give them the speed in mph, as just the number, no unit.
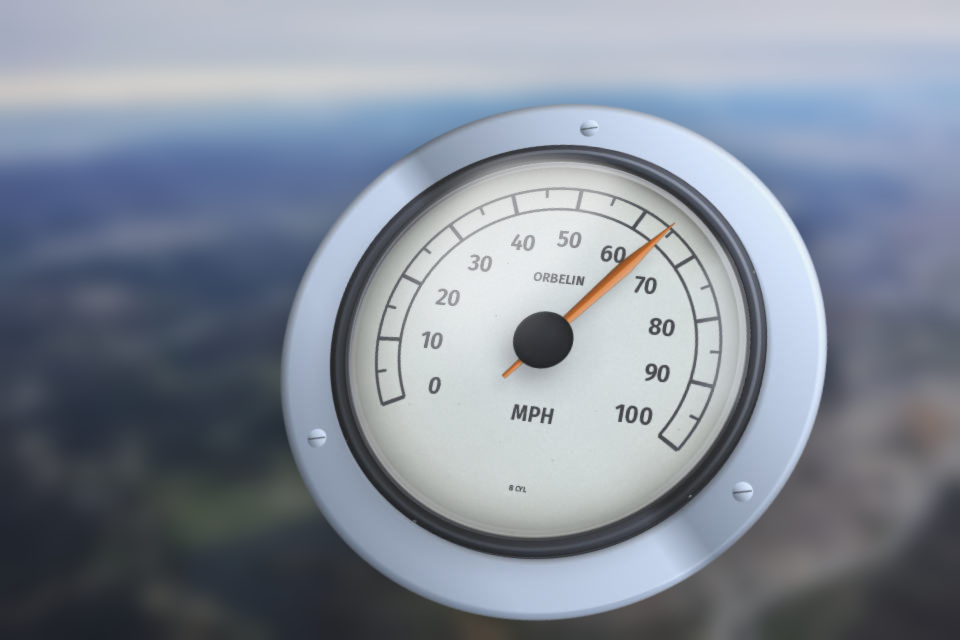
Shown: 65
